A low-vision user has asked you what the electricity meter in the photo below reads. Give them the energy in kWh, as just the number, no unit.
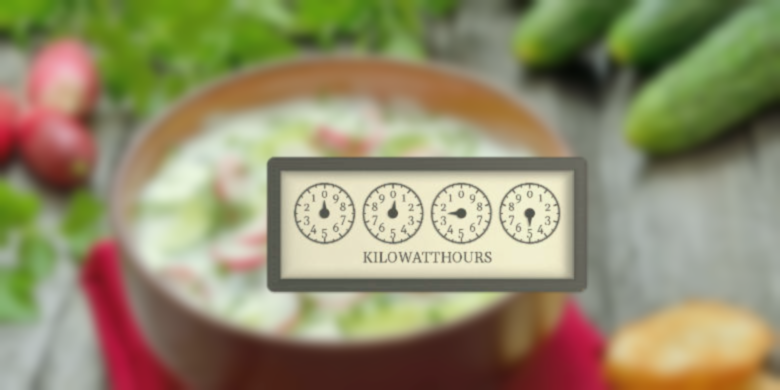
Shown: 25
